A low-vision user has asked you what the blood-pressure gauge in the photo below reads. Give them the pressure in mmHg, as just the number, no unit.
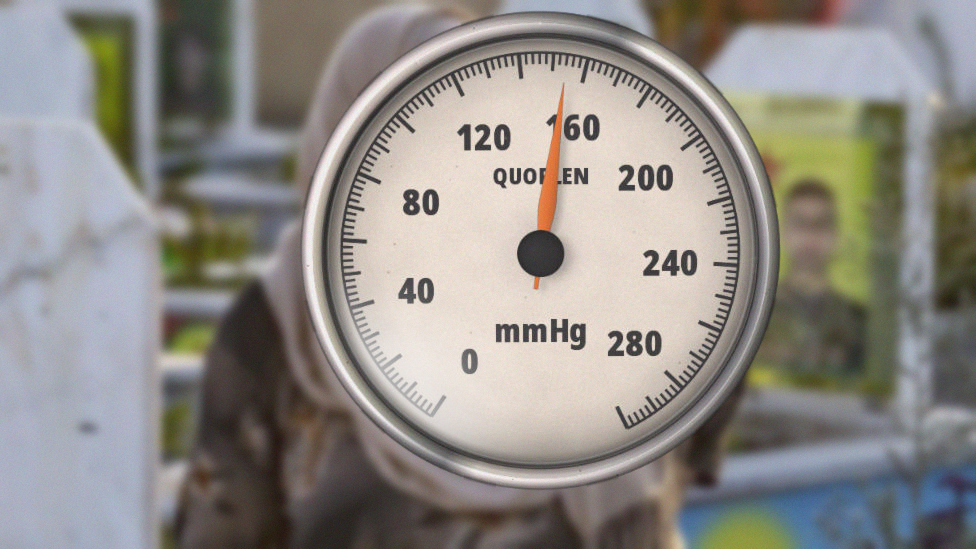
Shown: 154
